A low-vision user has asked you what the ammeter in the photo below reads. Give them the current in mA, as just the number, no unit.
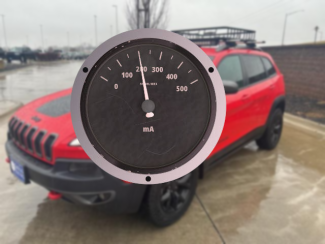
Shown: 200
